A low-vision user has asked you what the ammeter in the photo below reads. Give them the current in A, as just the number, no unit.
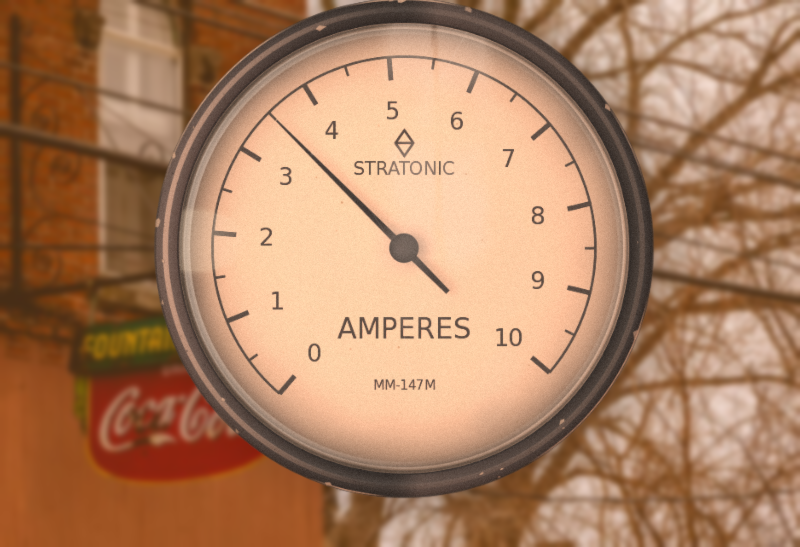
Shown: 3.5
